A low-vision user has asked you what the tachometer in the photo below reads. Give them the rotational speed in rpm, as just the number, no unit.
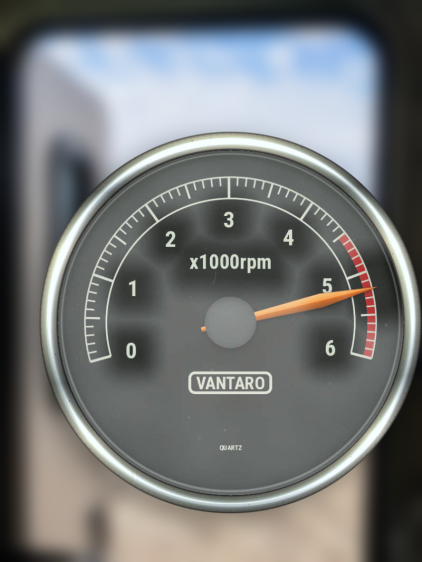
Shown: 5200
